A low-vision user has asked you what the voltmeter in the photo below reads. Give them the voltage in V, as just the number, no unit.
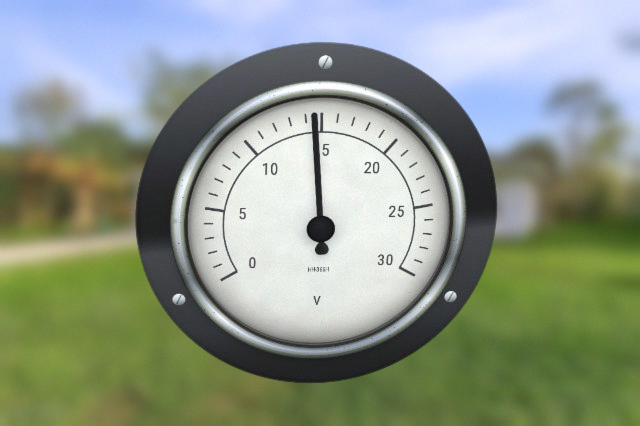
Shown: 14.5
